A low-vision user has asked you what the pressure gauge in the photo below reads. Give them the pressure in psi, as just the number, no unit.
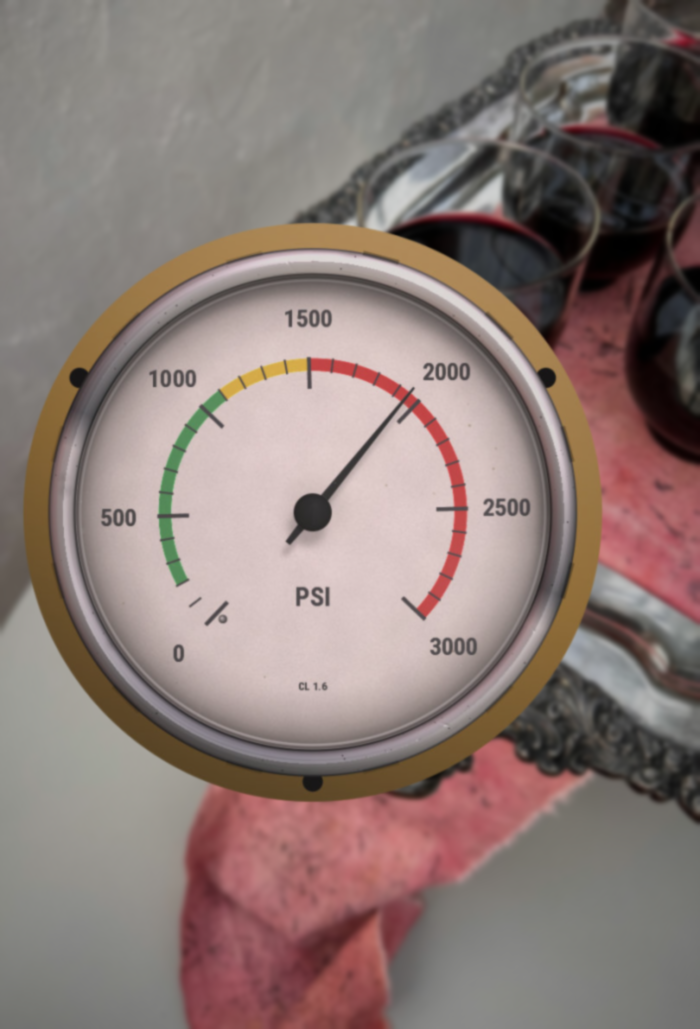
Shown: 1950
